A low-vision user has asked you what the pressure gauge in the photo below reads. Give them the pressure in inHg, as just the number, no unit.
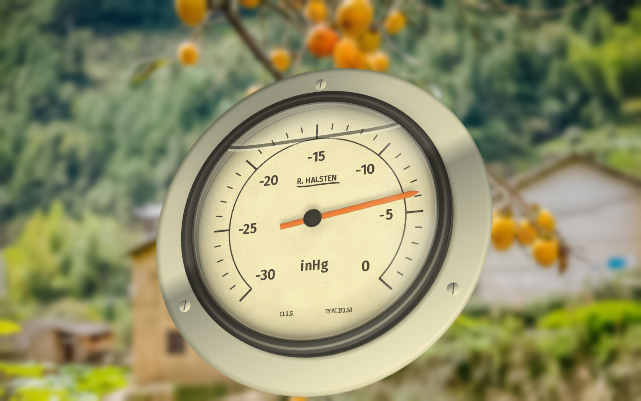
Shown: -6
